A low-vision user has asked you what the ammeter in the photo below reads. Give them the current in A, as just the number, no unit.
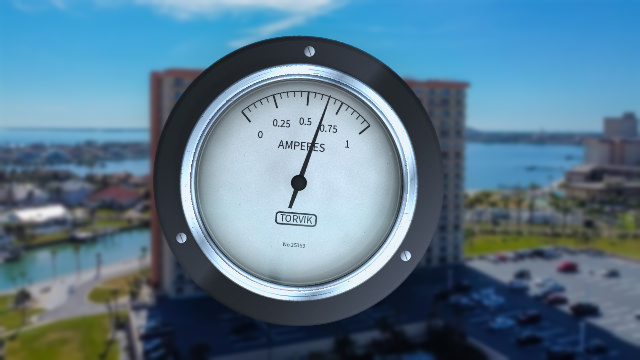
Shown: 0.65
